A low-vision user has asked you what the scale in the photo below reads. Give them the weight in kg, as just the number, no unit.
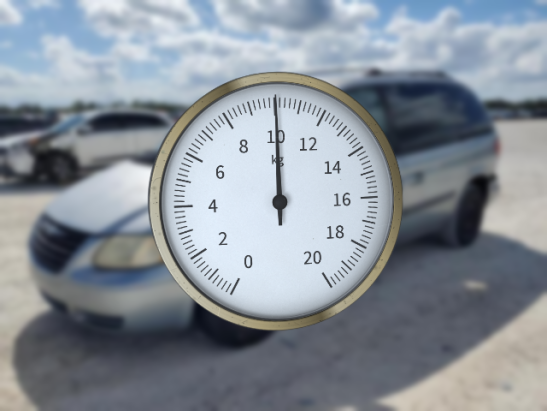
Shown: 10
